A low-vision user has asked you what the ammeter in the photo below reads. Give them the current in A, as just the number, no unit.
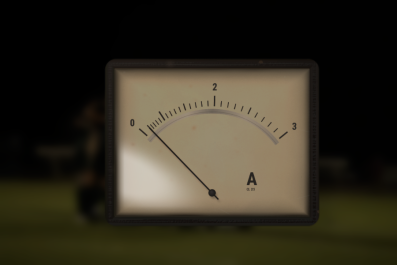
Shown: 0.5
